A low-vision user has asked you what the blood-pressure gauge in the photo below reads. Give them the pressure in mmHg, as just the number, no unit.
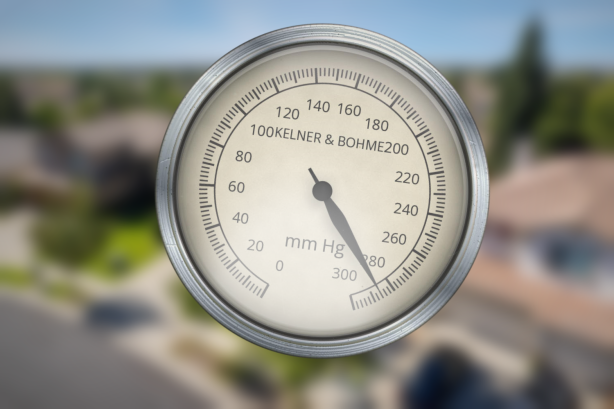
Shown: 286
